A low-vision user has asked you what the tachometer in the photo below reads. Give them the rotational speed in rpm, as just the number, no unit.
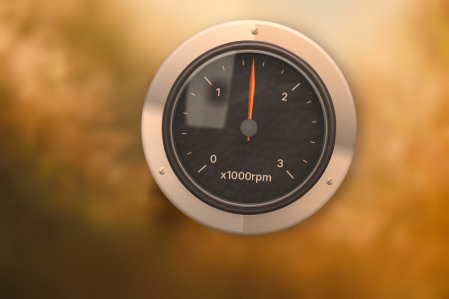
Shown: 1500
